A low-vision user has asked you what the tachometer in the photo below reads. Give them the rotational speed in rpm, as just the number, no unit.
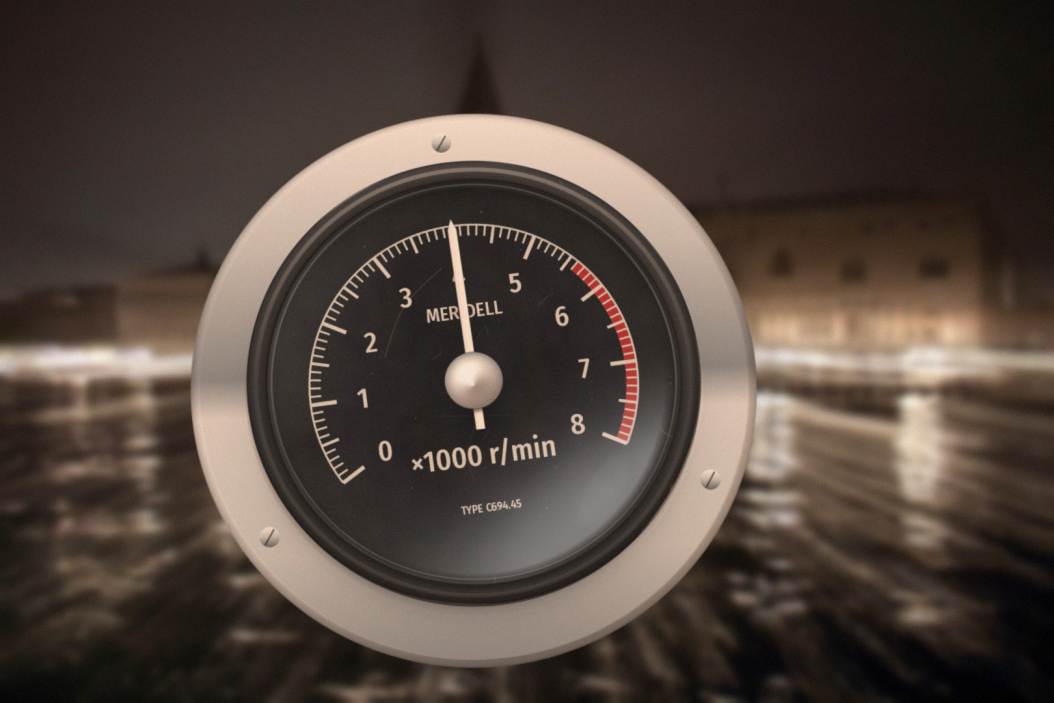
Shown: 4000
